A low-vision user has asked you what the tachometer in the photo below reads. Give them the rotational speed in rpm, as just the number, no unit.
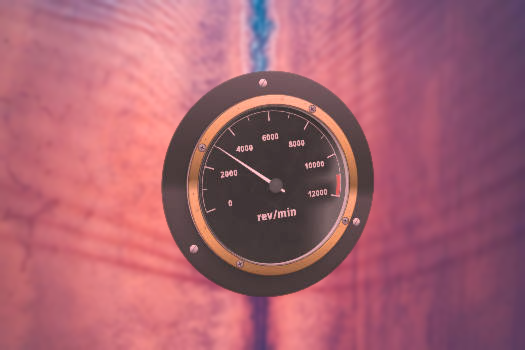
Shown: 3000
